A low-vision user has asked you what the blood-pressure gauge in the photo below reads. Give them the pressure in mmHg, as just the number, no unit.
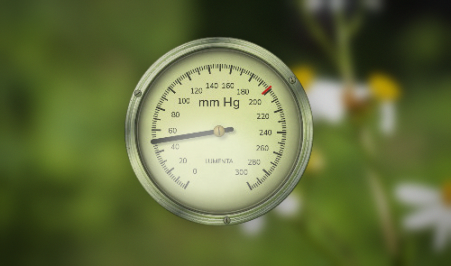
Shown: 50
